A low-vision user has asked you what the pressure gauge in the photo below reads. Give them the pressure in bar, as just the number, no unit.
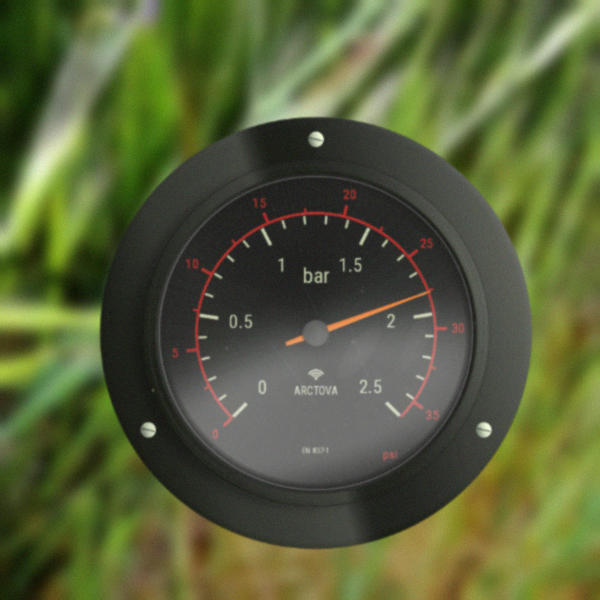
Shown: 1.9
